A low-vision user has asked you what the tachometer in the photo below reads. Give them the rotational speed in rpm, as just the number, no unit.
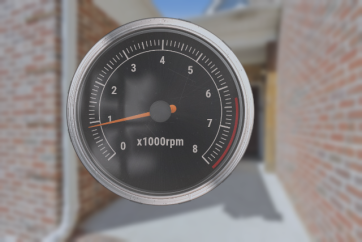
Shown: 900
